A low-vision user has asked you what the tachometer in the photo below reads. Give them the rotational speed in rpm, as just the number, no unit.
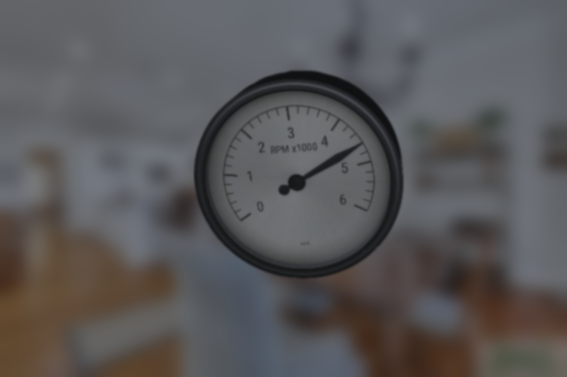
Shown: 4600
